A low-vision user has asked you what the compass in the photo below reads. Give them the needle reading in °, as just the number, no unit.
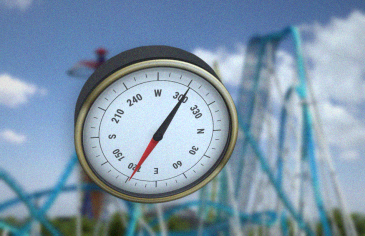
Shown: 120
